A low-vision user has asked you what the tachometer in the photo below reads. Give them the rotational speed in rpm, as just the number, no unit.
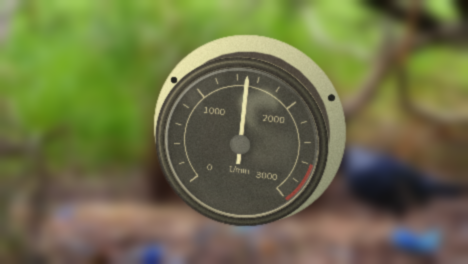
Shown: 1500
